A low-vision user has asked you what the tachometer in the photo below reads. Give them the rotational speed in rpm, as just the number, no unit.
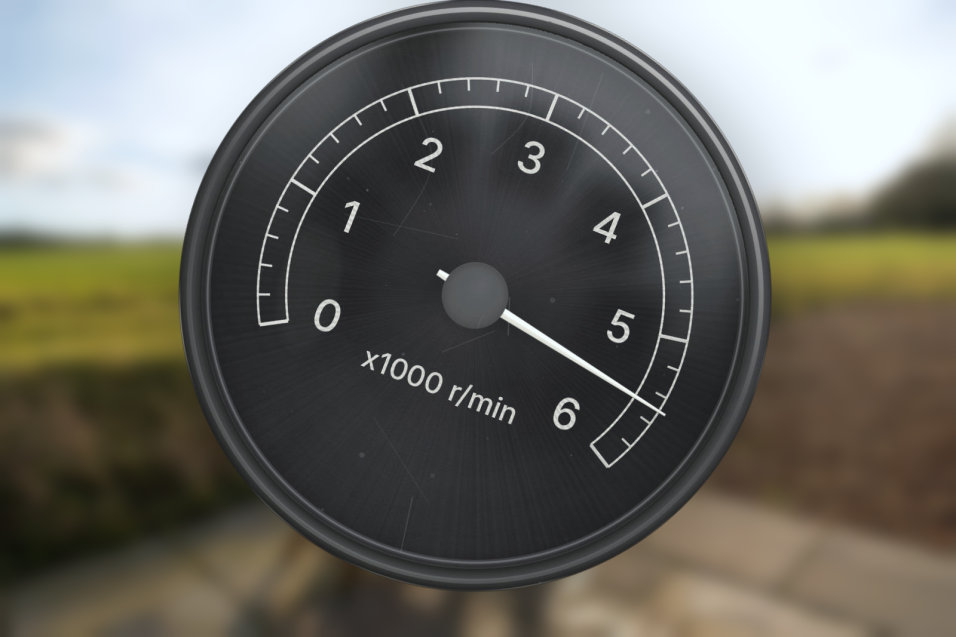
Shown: 5500
